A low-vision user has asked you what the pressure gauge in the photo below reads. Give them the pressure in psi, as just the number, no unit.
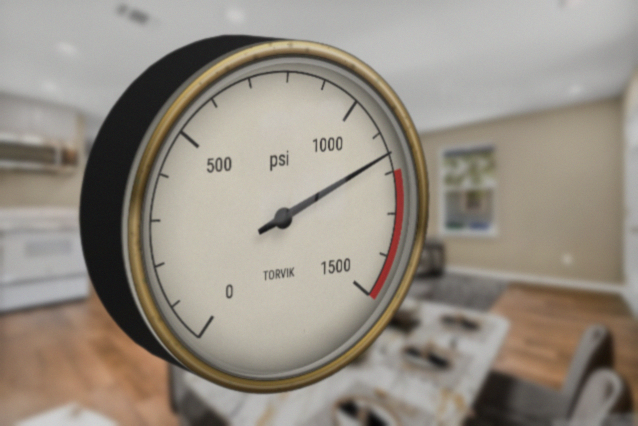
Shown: 1150
